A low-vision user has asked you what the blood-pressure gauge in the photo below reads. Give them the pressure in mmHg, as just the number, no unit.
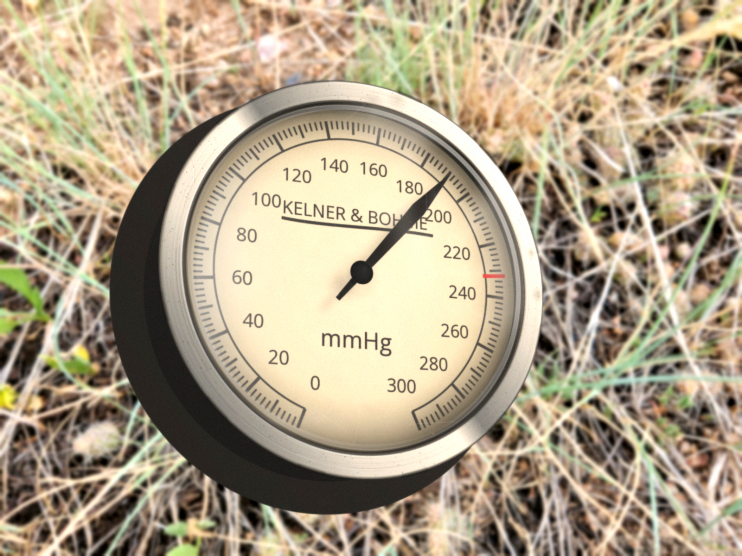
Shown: 190
